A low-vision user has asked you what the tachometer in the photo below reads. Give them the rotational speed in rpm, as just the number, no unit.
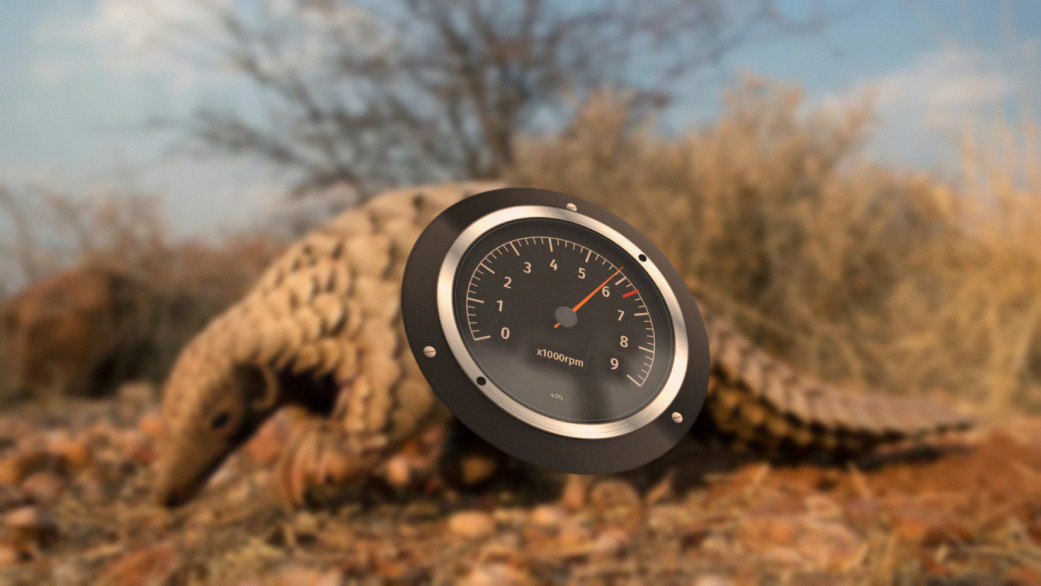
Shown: 5800
